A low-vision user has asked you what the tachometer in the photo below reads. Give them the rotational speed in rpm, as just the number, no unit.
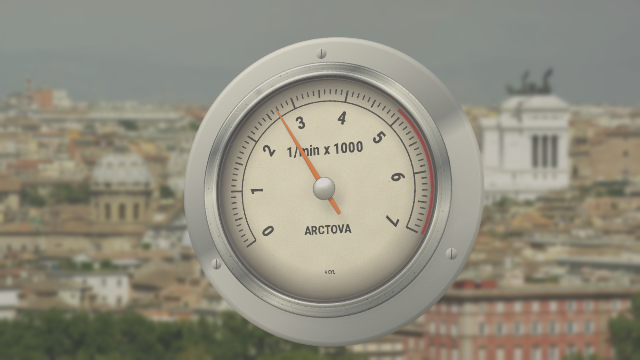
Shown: 2700
